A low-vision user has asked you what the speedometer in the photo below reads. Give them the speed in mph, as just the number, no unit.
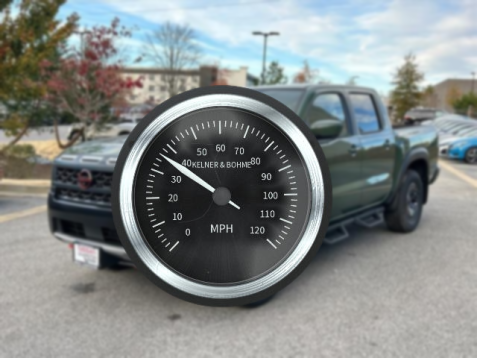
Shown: 36
